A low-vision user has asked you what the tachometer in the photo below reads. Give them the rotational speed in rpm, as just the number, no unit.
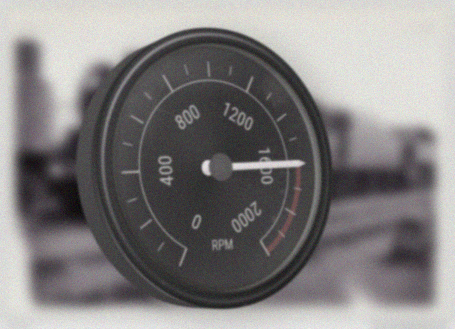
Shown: 1600
